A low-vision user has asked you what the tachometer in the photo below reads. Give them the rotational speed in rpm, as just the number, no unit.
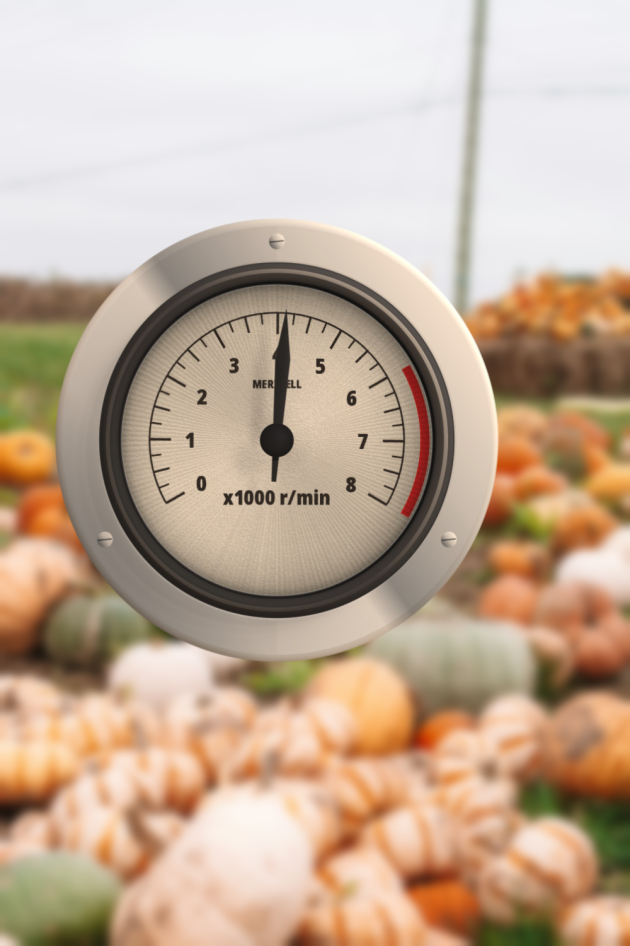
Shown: 4125
